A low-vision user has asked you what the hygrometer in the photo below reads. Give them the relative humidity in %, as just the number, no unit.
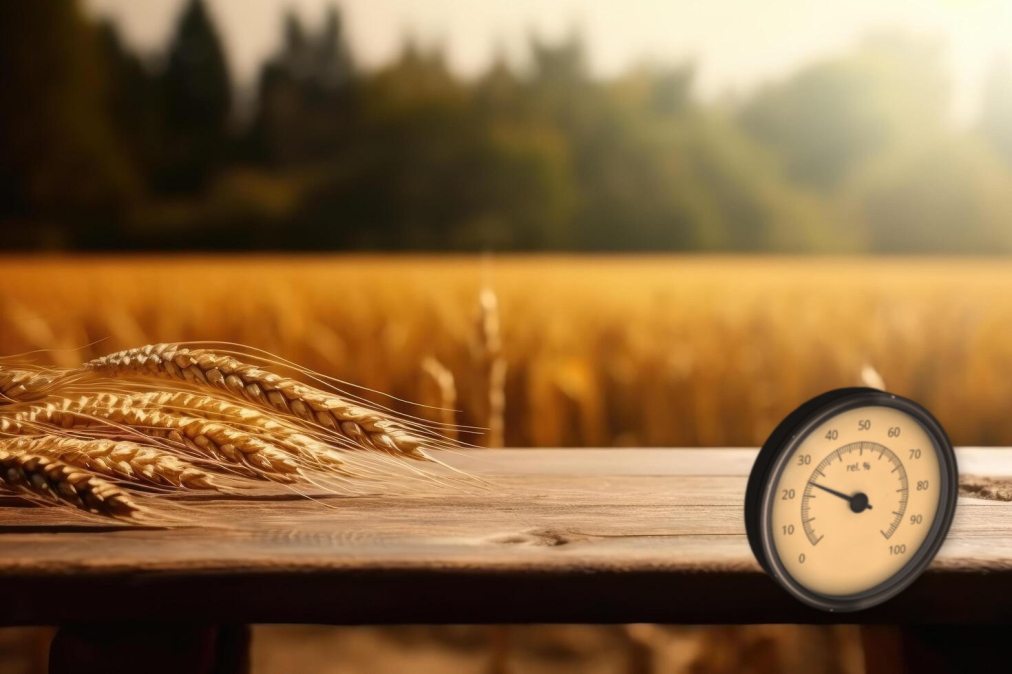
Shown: 25
